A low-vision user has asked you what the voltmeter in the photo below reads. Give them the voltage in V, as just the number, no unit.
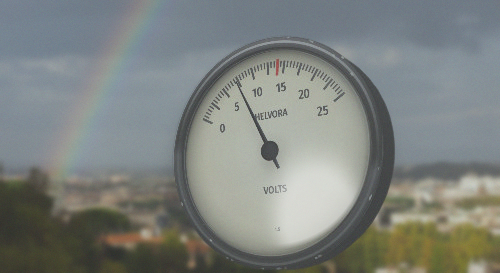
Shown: 7.5
